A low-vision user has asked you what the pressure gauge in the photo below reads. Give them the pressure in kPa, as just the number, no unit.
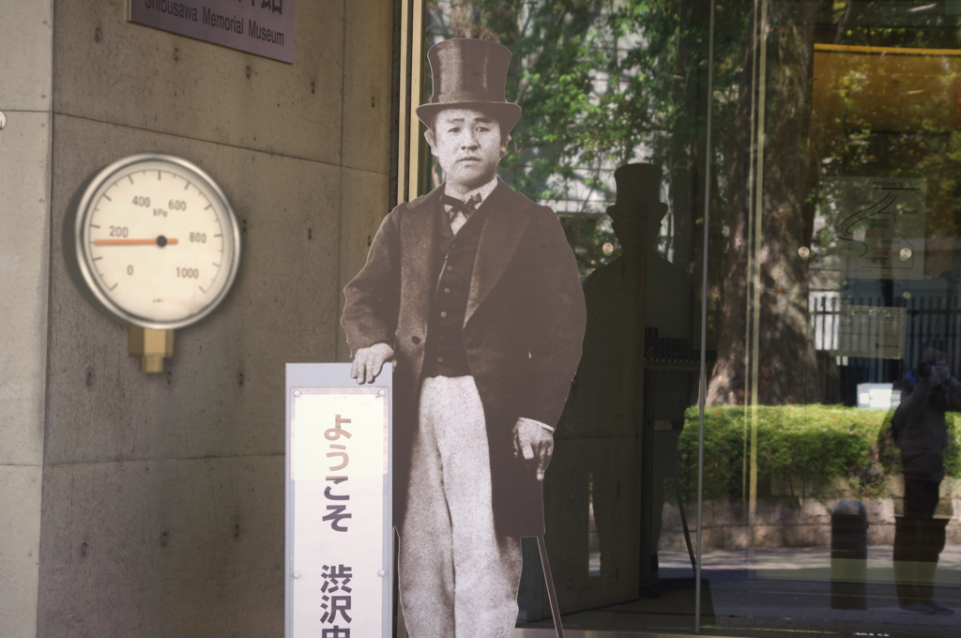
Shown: 150
